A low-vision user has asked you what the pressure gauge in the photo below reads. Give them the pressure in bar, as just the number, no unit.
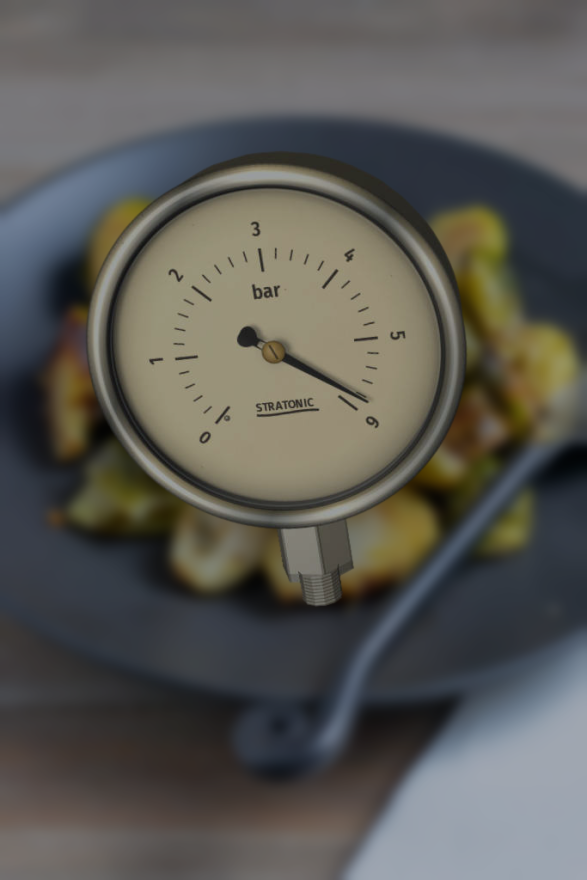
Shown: 5.8
